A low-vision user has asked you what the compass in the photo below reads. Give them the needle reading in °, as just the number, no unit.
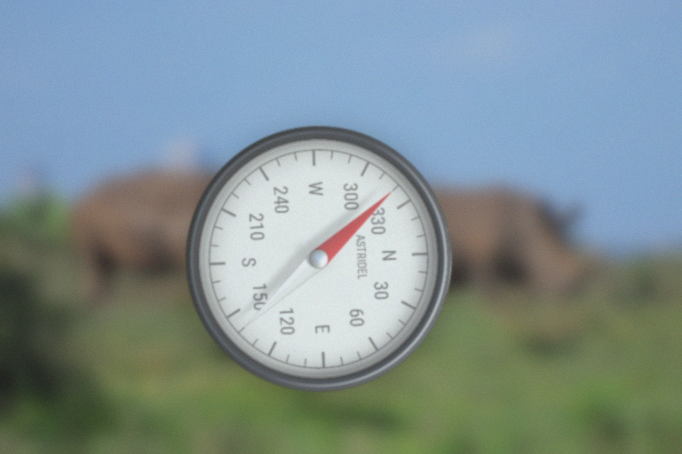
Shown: 320
